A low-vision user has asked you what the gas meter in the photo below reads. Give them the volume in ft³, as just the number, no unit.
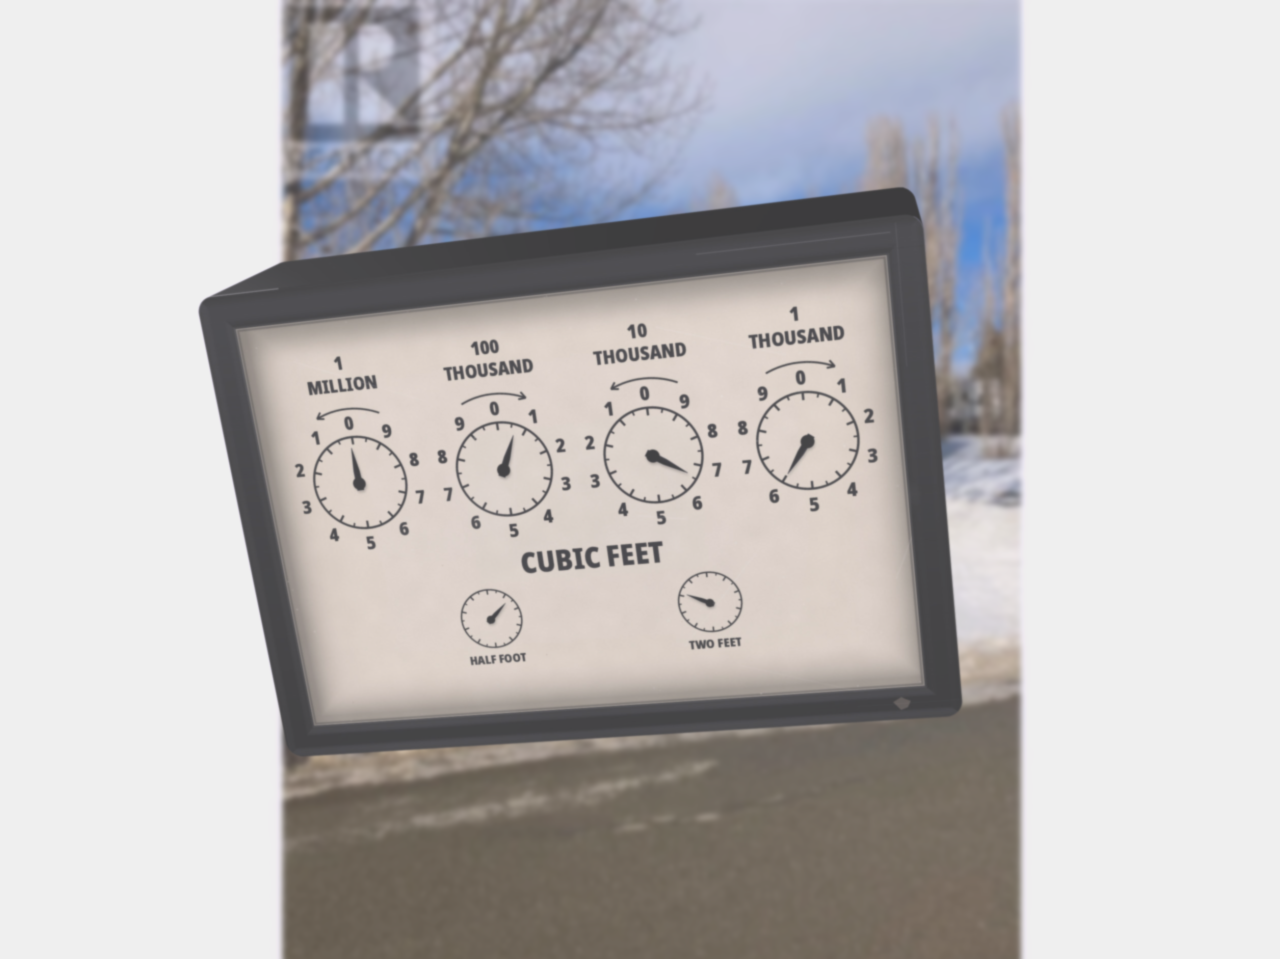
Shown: 6600
